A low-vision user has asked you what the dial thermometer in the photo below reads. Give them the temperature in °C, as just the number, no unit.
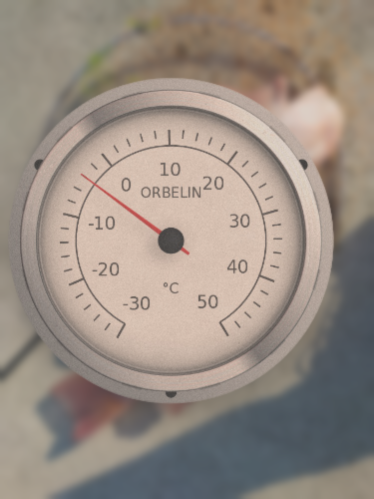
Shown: -4
